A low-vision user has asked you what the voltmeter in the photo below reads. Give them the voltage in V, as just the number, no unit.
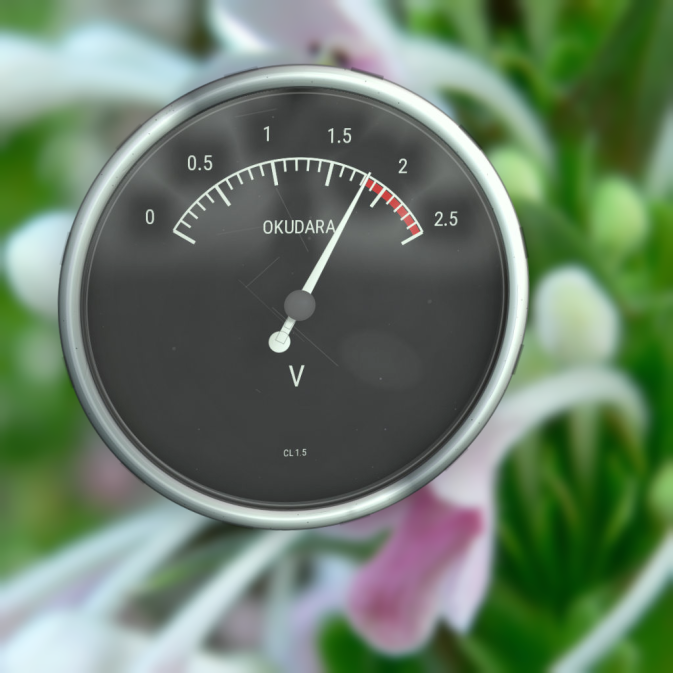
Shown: 1.8
